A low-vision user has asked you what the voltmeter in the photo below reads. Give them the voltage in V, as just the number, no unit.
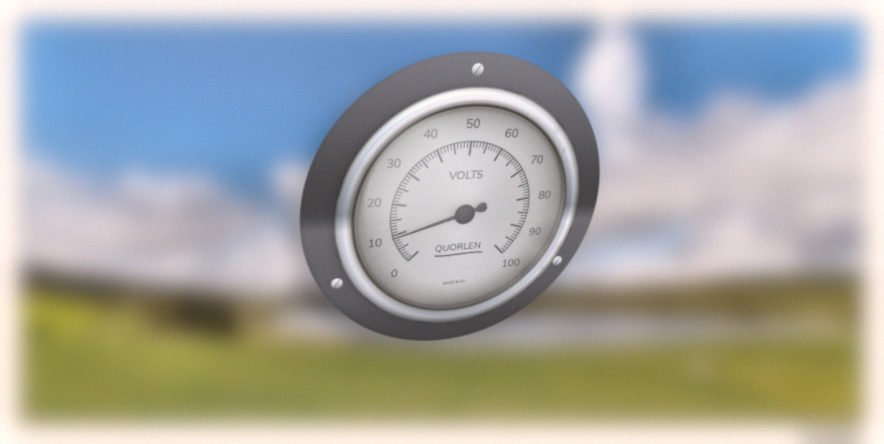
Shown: 10
